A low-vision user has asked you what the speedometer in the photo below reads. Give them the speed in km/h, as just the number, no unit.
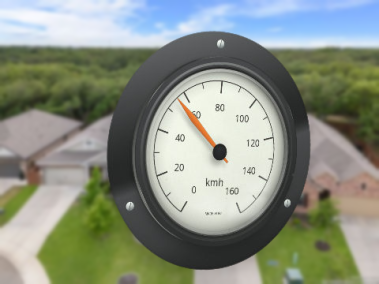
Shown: 55
